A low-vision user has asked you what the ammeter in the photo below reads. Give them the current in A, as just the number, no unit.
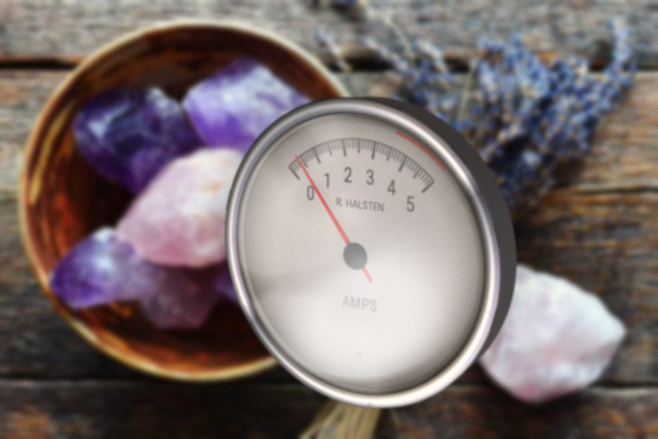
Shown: 0.5
